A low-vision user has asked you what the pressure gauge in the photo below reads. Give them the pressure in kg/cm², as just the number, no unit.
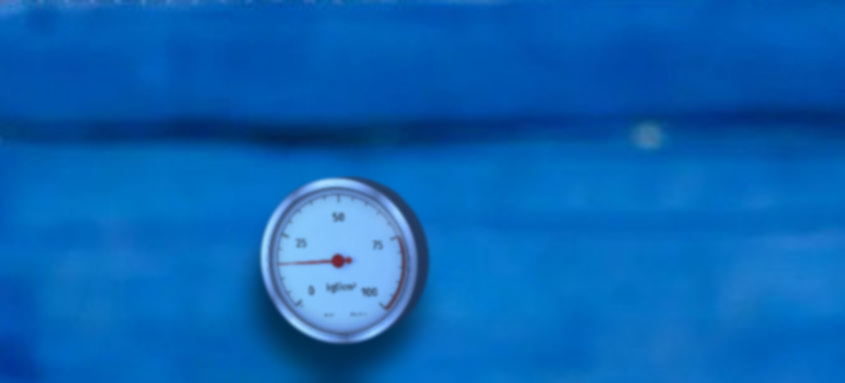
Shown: 15
